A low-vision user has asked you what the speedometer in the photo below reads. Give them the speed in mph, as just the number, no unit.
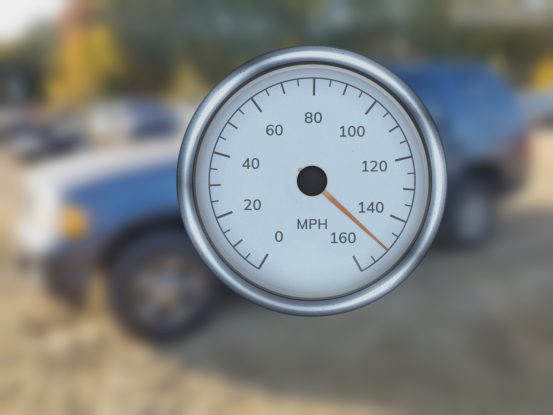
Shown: 150
